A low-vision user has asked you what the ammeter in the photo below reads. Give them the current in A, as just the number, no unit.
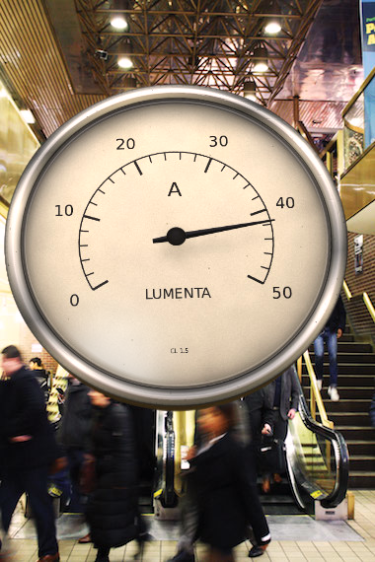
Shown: 42
